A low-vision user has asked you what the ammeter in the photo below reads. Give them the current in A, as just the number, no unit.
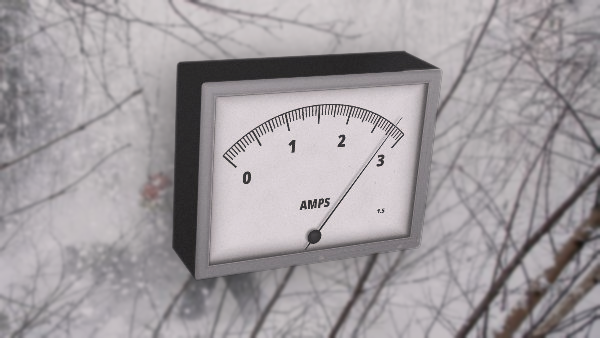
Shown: 2.75
